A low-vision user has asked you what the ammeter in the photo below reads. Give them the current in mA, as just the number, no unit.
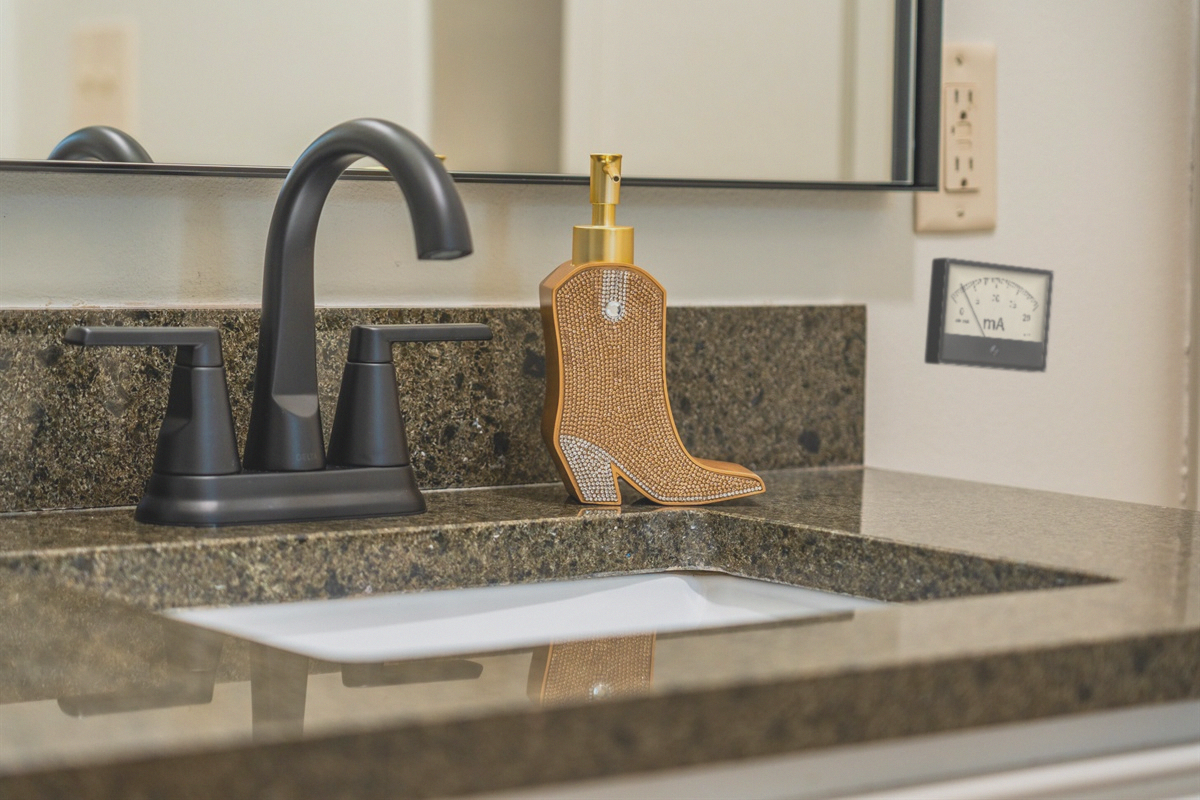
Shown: 2.5
